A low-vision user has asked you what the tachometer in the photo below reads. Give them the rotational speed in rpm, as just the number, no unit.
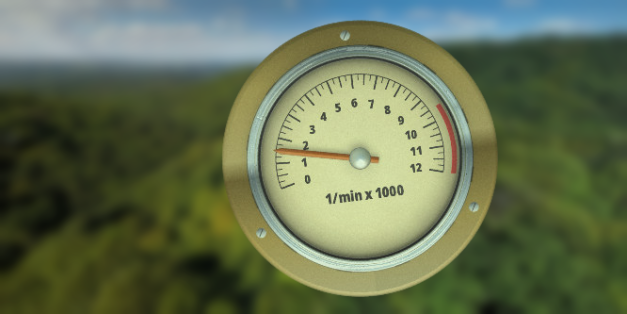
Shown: 1500
